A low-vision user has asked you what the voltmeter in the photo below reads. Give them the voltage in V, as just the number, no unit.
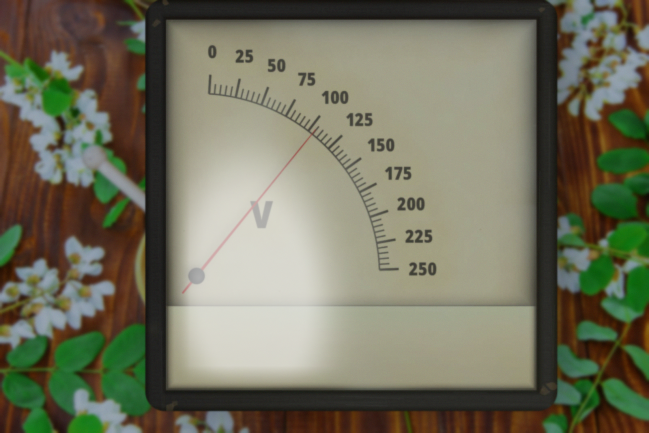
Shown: 105
